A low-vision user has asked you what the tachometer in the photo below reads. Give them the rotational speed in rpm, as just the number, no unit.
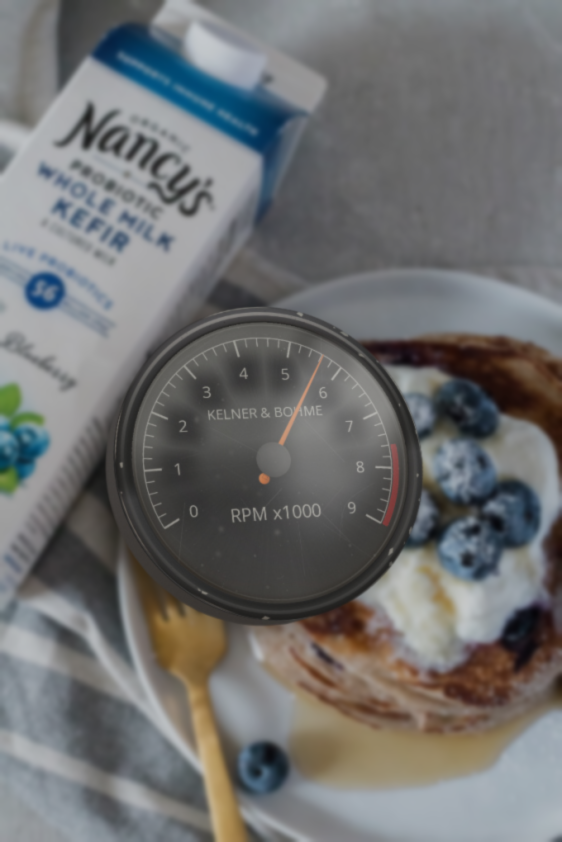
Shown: 5600
